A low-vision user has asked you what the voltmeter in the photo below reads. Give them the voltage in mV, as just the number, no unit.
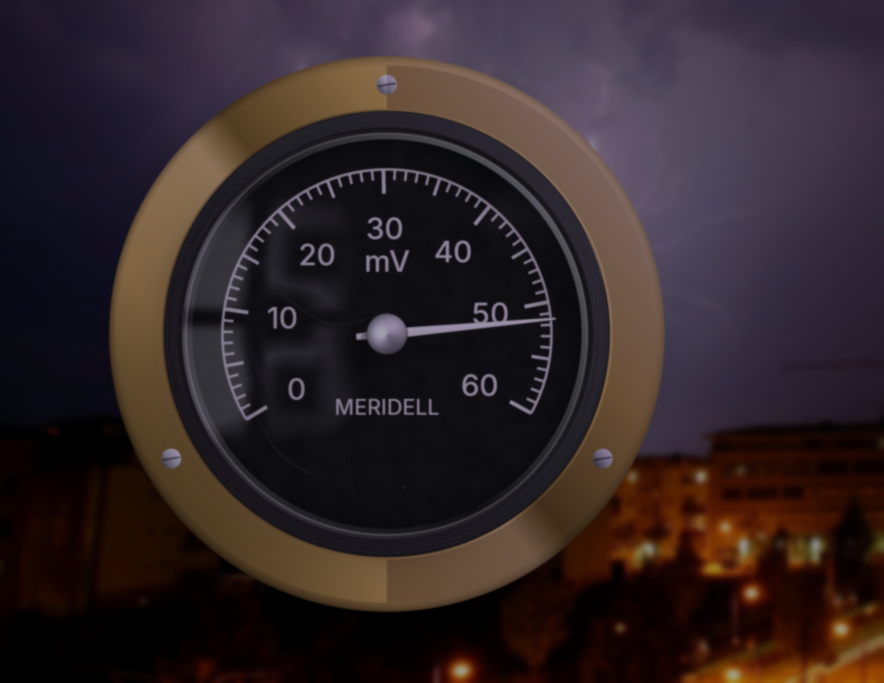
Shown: 51.5
